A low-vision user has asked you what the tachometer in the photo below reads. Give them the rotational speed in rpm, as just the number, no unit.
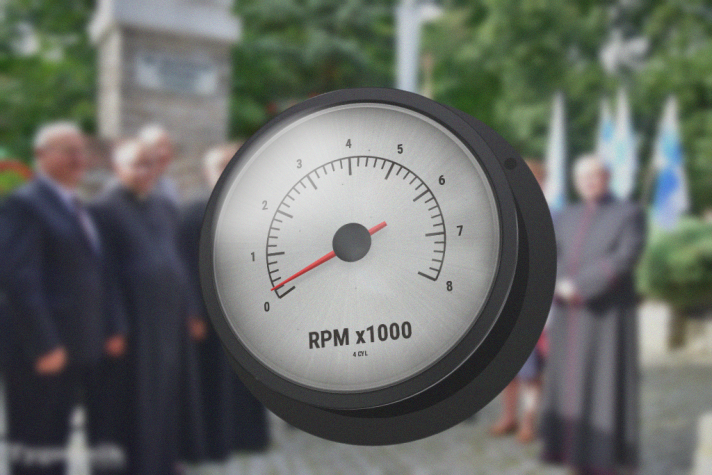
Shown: 200
